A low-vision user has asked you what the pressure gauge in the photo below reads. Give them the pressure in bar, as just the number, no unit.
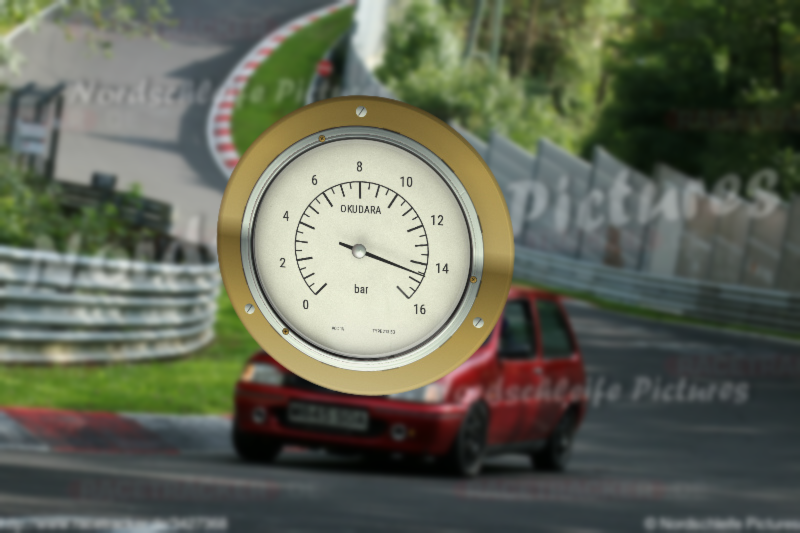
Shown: 14.5
